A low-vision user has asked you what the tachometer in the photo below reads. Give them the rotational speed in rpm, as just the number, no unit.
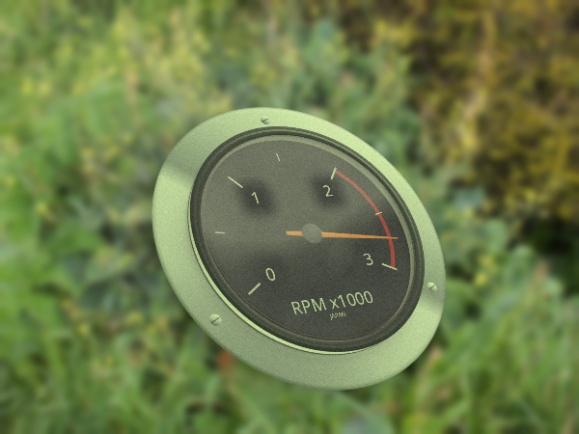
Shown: 2750
